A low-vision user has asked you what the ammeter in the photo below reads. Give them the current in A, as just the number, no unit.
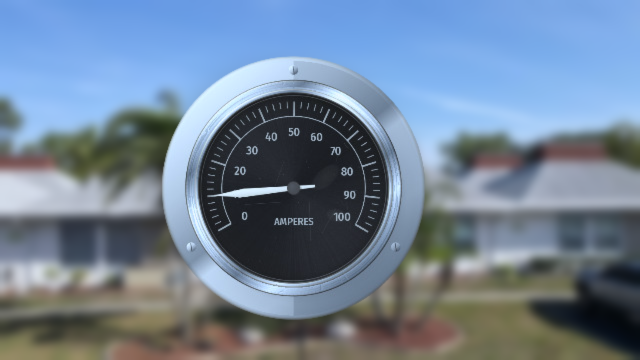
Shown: 10
